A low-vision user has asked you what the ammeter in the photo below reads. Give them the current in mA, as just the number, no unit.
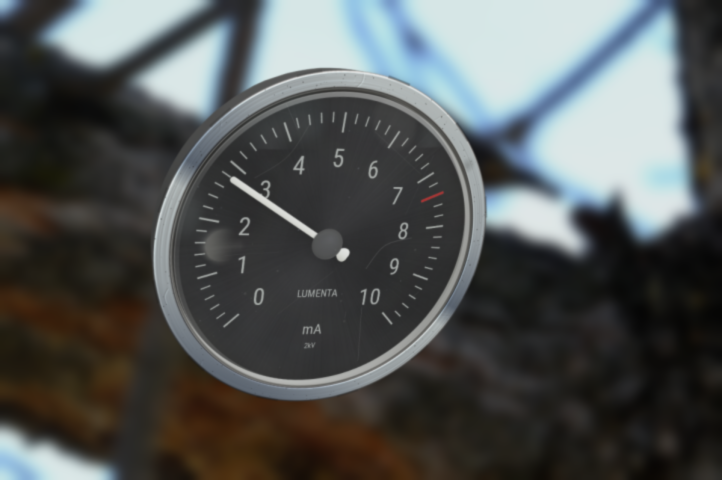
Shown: 2.8
